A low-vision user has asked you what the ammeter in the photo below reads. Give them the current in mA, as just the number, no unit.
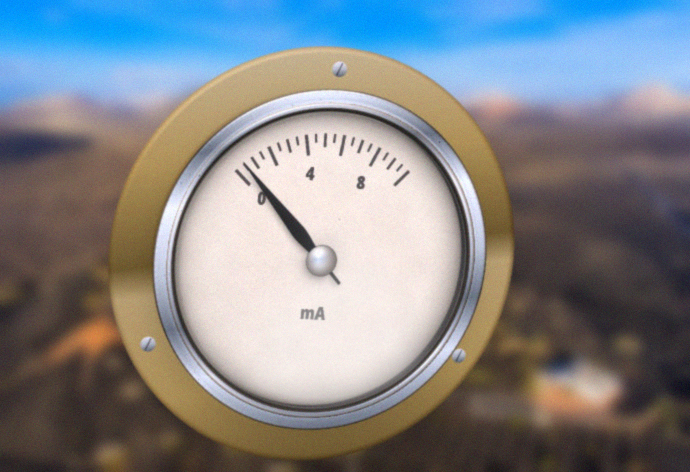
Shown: 0.5
